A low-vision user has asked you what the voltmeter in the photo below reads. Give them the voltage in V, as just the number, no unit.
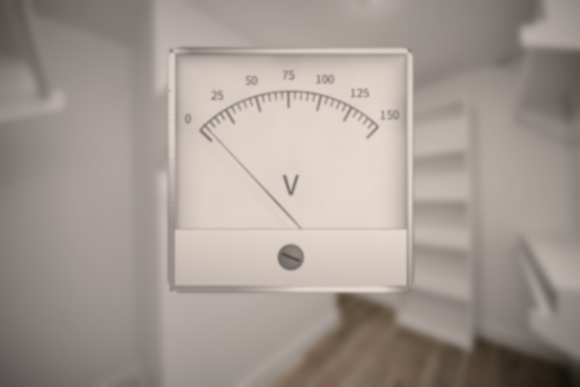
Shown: 5
